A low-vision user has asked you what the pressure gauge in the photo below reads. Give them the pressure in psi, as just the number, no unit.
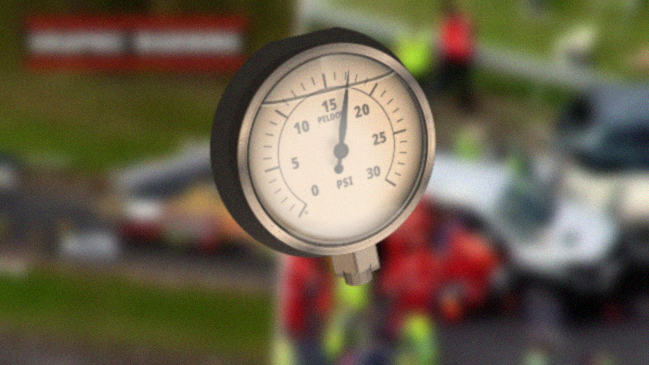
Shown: 17
